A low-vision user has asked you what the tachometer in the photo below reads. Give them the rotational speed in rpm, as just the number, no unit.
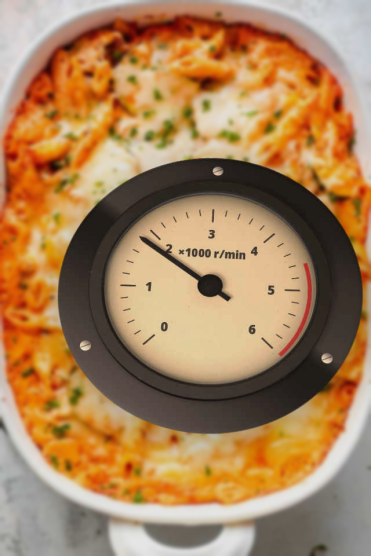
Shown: 1800
